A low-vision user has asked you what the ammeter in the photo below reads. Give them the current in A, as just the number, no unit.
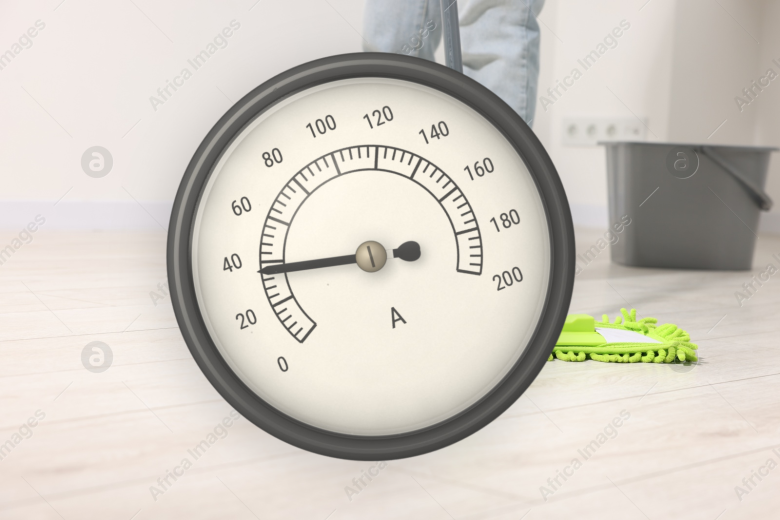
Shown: 36
